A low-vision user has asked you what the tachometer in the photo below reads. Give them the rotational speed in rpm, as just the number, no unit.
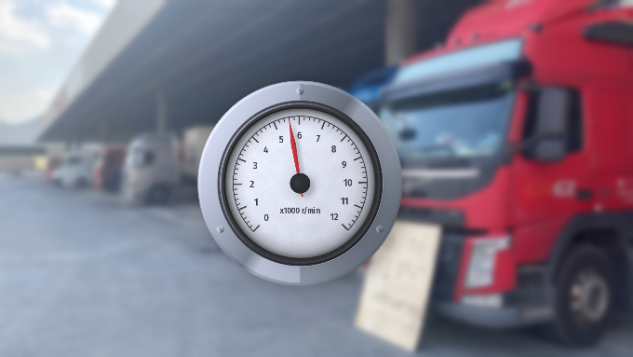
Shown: 5600
